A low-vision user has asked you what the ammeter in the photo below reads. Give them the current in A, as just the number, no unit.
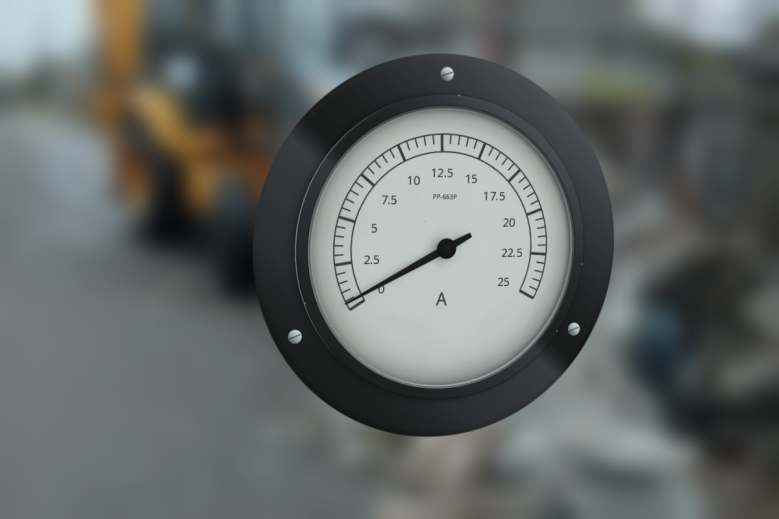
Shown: 0.5
